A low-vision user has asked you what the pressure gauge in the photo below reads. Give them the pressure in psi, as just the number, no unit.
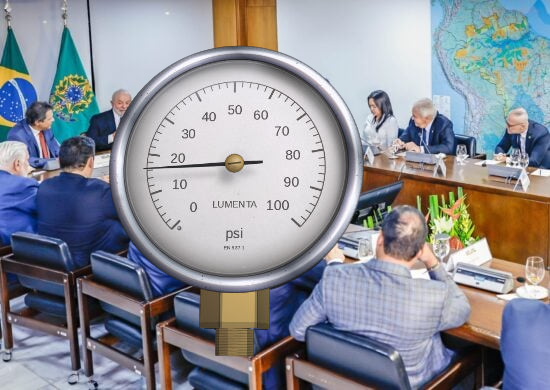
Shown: 16
